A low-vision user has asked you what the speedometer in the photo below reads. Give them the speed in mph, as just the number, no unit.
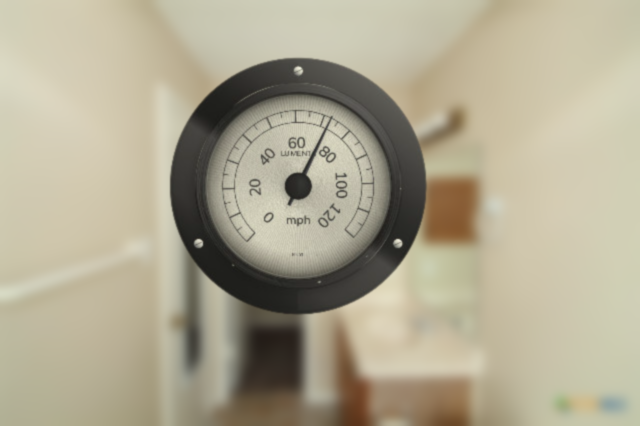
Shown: 72.5
